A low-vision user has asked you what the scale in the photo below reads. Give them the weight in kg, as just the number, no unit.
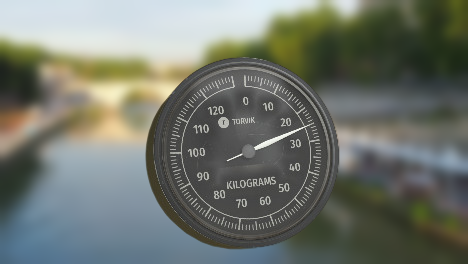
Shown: 25
